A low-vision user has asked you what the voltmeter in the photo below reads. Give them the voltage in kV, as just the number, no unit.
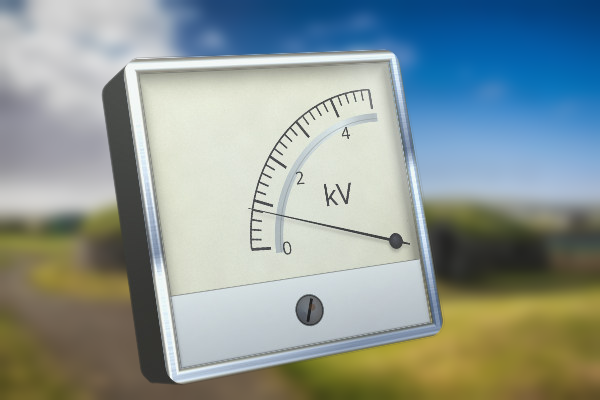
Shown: 0.8
